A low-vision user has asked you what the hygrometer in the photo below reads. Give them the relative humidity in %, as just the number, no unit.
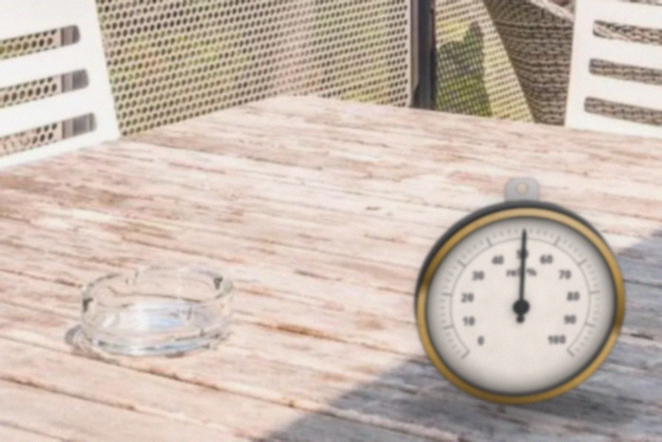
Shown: 50
